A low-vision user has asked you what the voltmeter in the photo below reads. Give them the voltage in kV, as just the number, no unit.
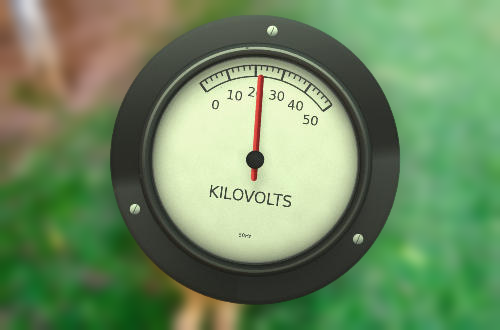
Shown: 22
